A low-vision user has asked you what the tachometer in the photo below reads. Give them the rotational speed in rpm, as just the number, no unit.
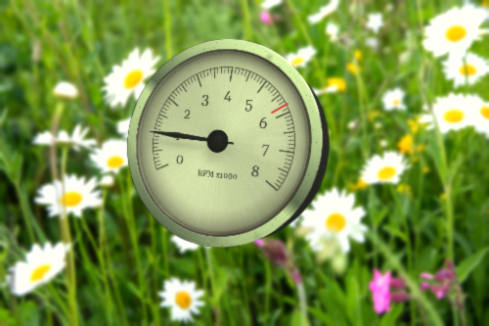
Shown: 1000
